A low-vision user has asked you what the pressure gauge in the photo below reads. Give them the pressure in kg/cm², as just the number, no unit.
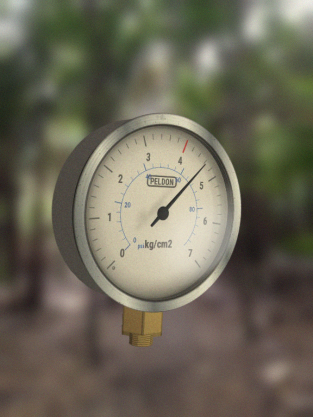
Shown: 4.6
